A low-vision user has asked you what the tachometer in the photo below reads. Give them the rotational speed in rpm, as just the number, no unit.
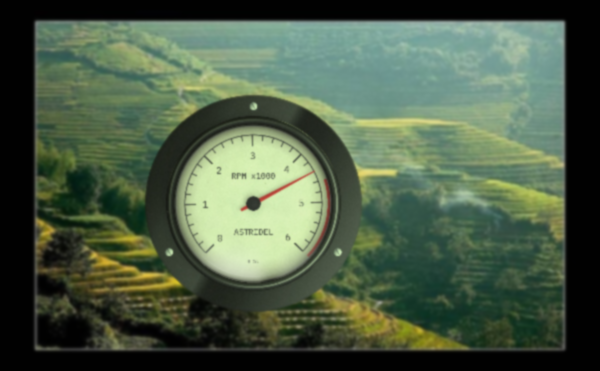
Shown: 4400
